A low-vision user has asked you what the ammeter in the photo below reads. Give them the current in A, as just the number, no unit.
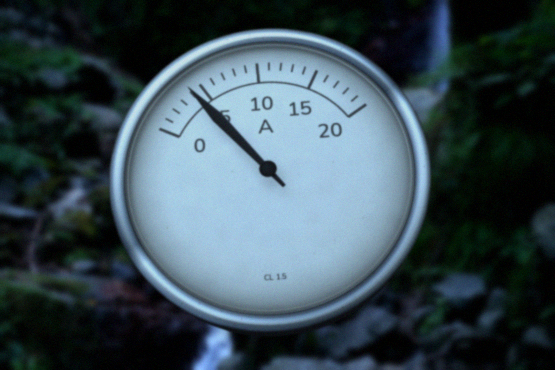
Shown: 4
